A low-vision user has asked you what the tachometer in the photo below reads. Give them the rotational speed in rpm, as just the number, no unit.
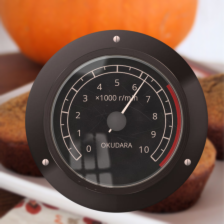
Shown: 6250
